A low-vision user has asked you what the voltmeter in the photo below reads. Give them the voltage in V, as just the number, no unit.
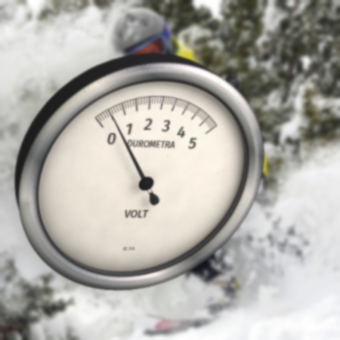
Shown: 0.5
